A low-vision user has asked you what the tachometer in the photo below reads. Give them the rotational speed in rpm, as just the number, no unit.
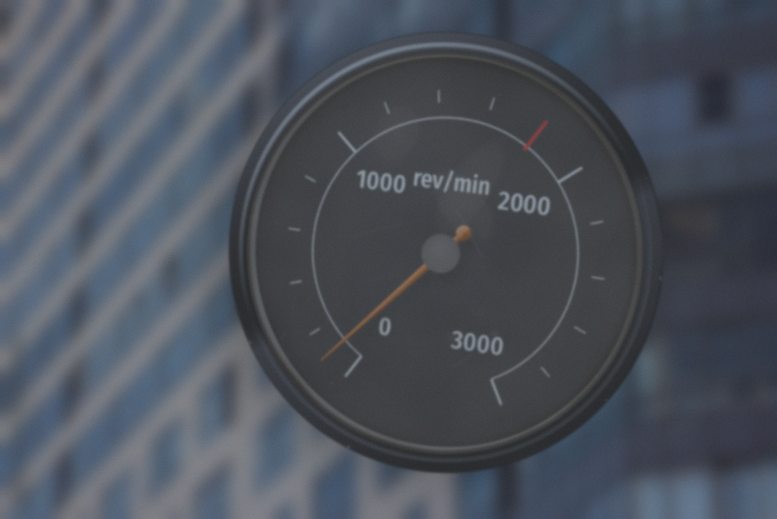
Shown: 100
